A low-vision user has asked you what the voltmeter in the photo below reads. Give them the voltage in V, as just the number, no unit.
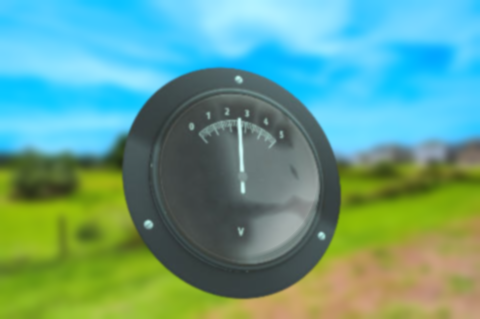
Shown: 2.5
